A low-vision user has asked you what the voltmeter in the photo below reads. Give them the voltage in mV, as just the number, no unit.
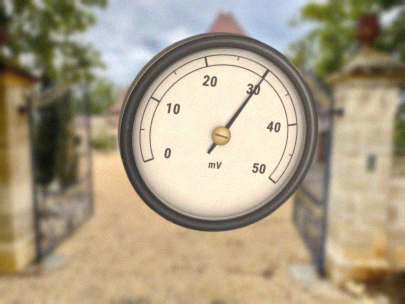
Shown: 30
